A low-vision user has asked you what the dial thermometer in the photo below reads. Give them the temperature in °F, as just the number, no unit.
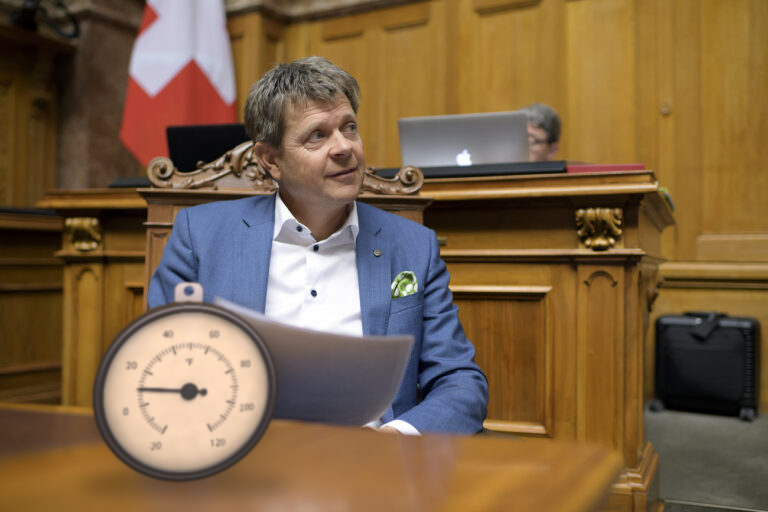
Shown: 10
